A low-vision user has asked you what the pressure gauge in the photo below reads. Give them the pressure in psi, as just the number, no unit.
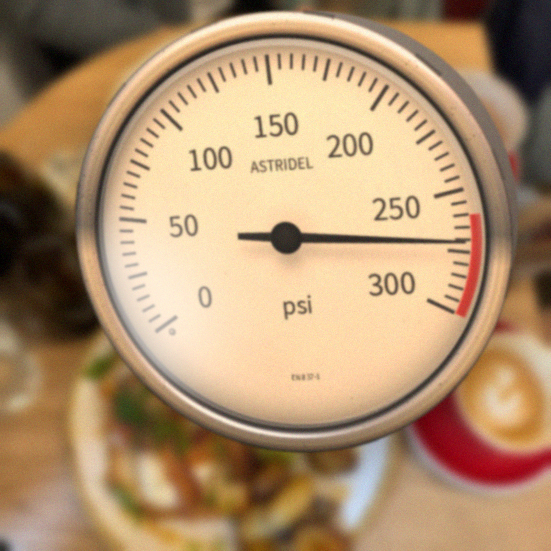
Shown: 270
